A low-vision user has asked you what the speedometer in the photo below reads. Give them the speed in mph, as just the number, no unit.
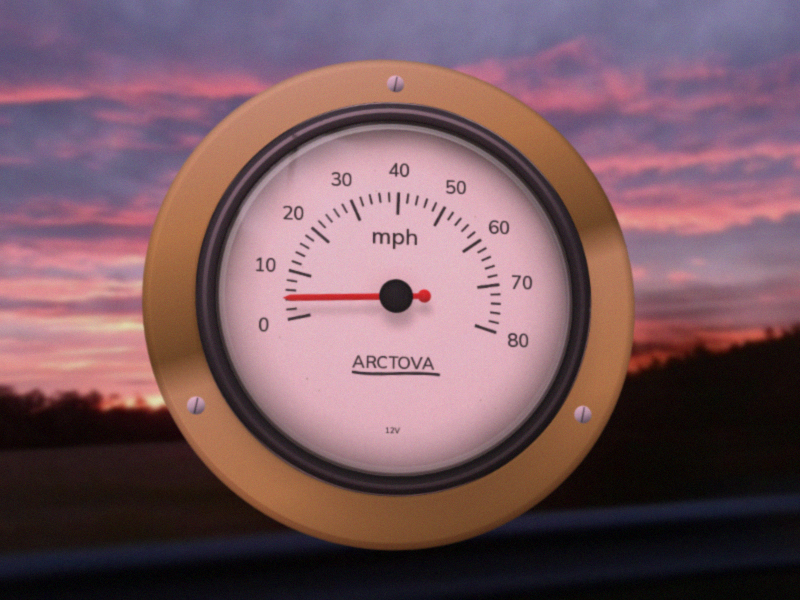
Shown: 4
